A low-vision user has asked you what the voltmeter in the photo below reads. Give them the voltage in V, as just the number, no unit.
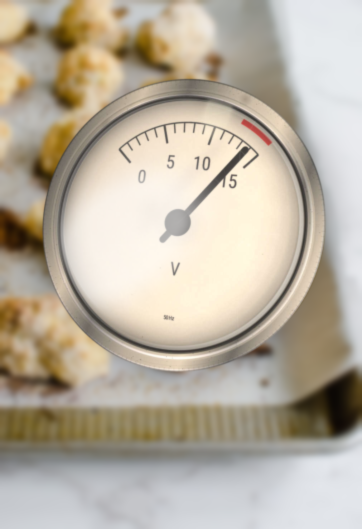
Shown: 14
